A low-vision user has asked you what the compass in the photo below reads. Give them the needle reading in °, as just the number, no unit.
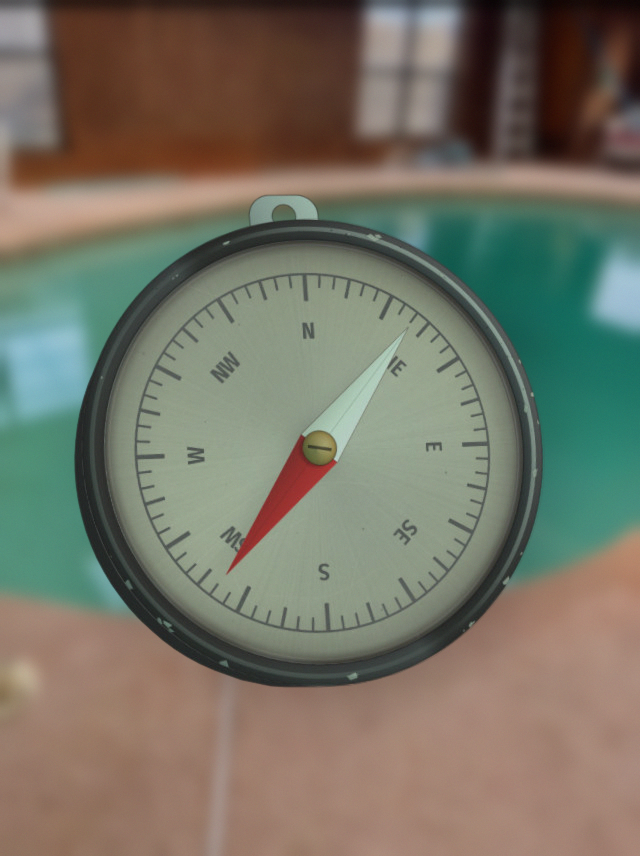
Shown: 220
